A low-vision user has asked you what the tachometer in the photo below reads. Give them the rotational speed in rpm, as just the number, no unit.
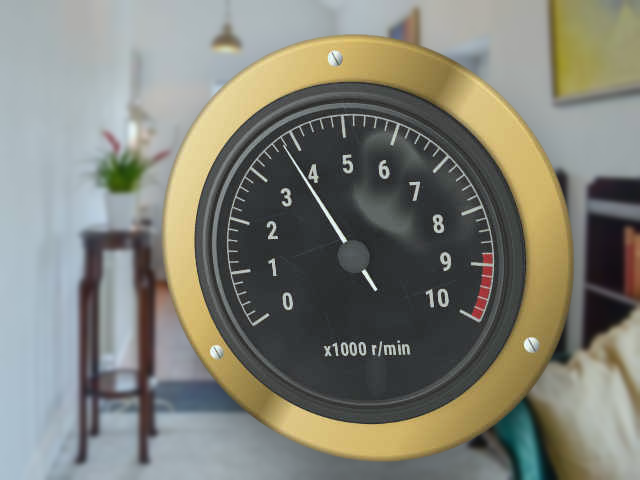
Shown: 3800
